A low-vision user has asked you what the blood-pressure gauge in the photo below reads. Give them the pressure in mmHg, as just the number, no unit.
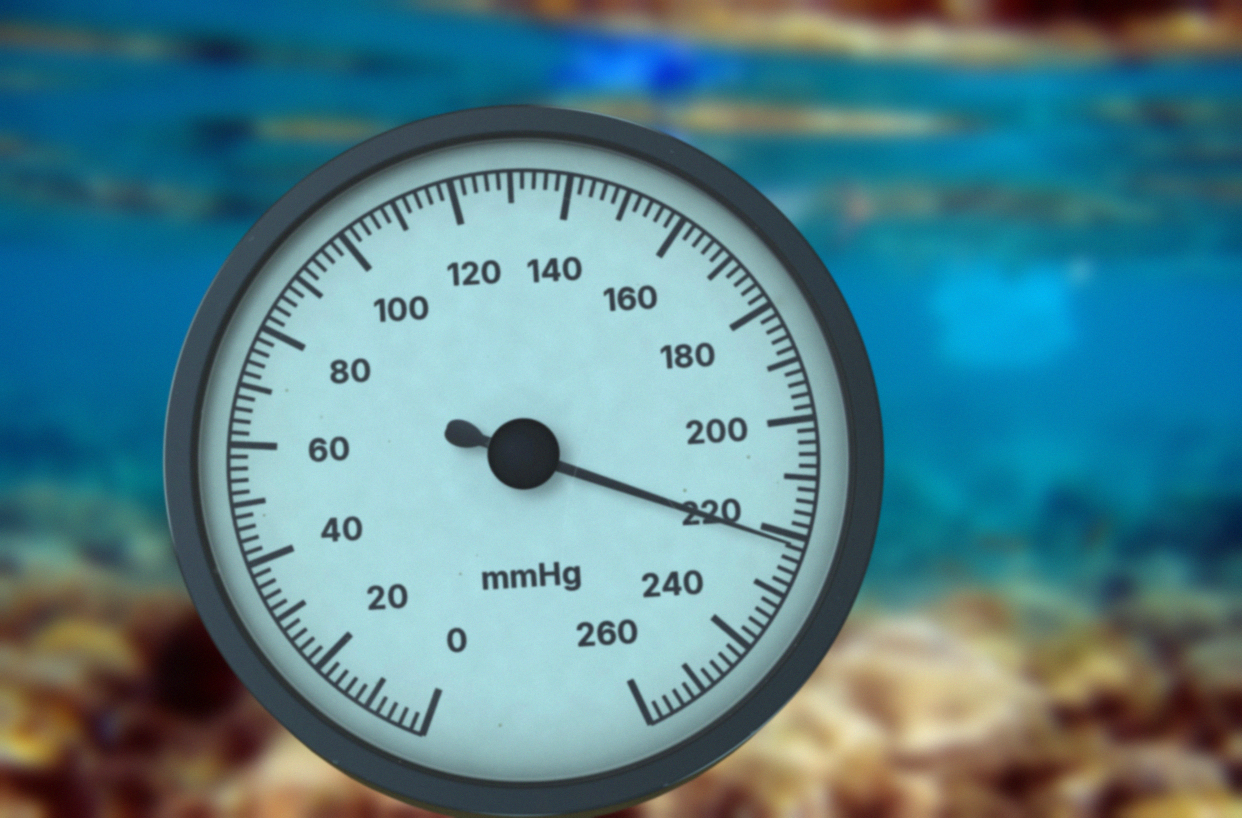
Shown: 222
